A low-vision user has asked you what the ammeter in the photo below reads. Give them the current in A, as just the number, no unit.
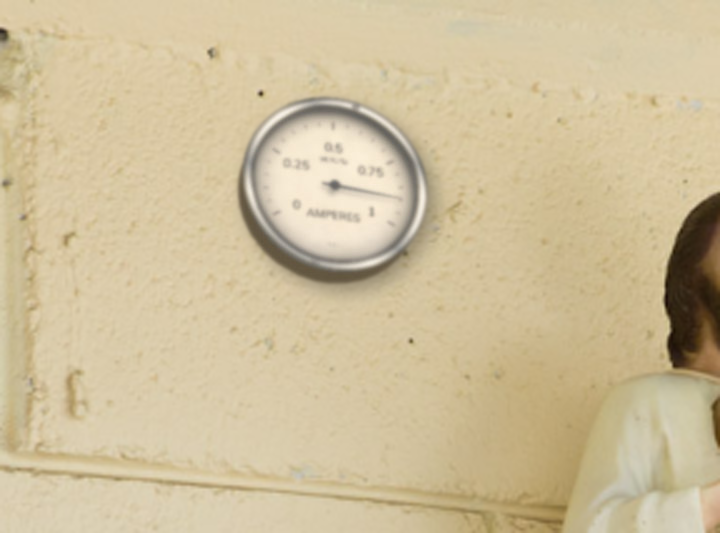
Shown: 0.9
